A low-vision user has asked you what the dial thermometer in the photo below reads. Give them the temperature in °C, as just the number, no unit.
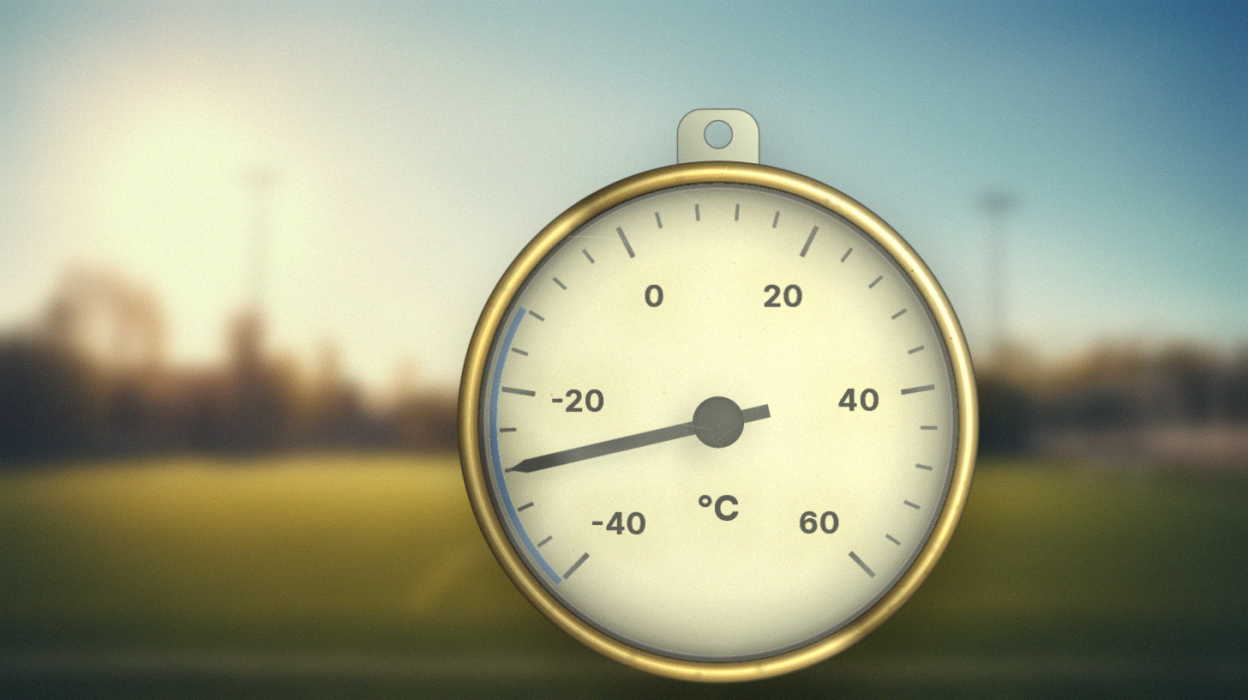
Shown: -28
